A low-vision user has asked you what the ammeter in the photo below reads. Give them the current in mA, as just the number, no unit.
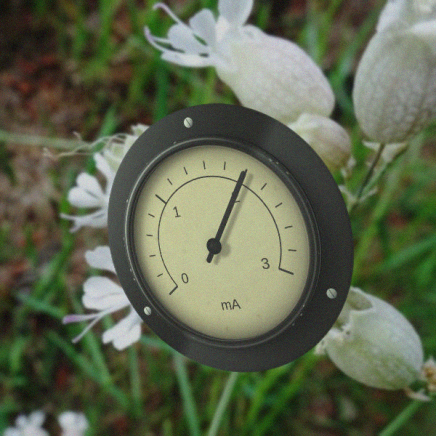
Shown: 2
